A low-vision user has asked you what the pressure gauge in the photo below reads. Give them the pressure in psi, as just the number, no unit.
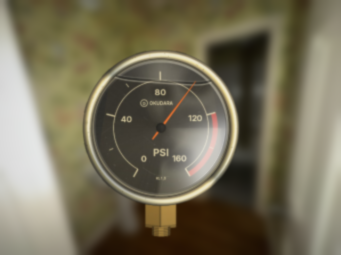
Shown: 100
